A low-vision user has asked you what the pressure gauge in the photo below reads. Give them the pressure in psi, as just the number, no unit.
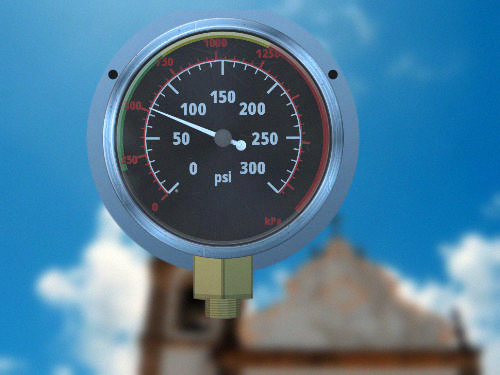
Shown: 75
